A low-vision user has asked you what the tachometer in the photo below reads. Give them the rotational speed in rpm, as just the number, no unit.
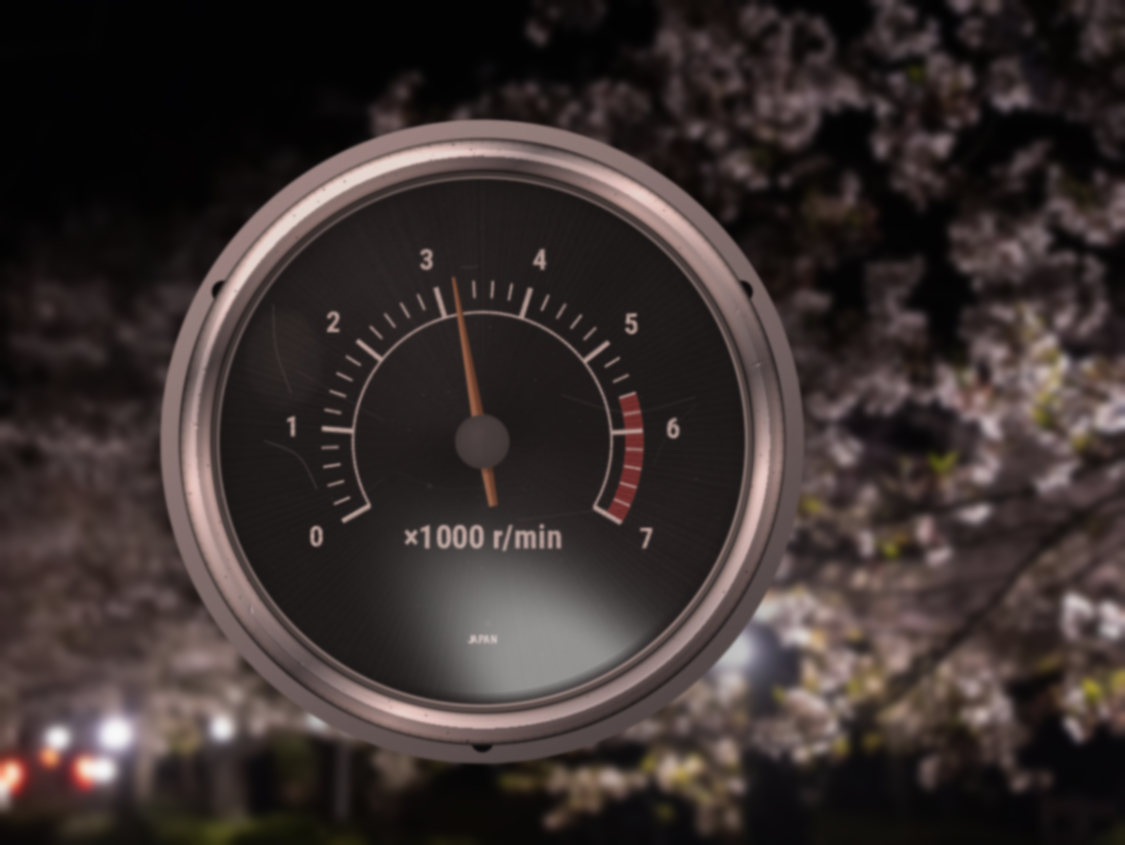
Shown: 3200
